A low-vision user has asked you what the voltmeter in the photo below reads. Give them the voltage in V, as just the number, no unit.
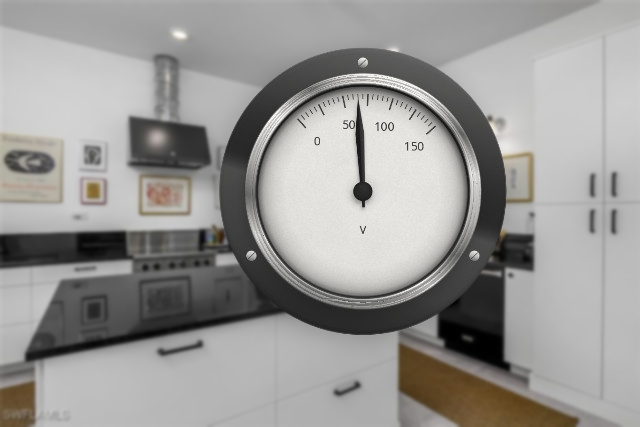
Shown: 65
